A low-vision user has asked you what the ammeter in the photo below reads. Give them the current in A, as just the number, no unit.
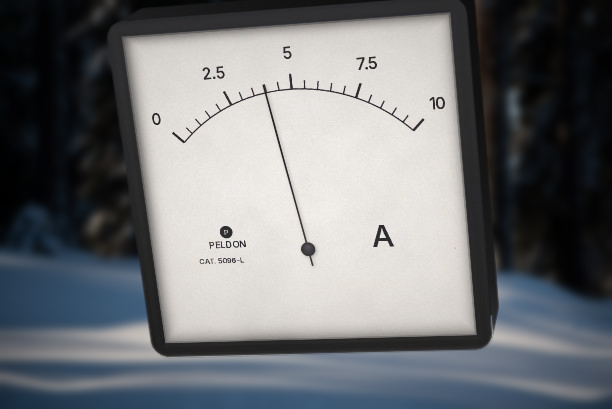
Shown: 4
